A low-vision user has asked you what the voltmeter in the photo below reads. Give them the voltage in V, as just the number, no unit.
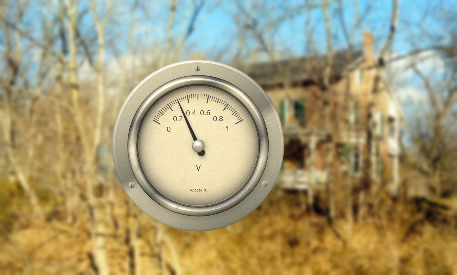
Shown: 0.3
